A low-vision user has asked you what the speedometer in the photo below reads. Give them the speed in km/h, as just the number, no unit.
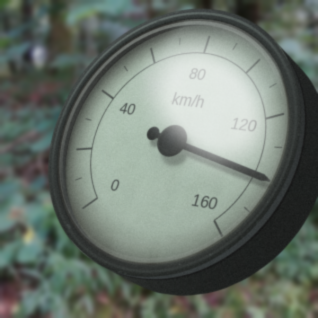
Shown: 140
